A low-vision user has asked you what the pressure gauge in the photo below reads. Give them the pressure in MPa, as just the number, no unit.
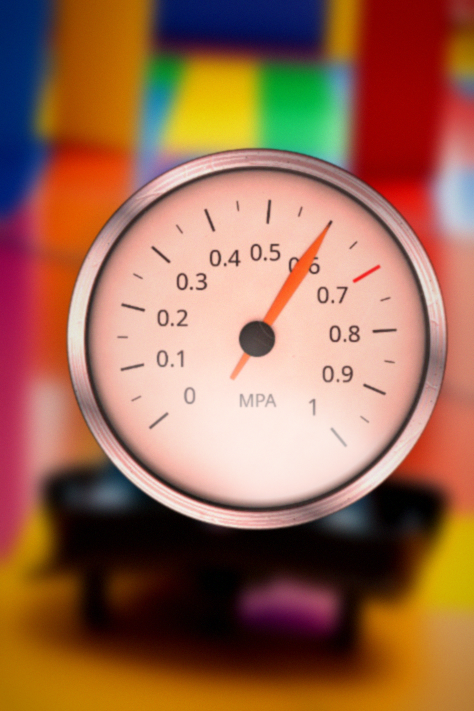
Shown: 0.6
